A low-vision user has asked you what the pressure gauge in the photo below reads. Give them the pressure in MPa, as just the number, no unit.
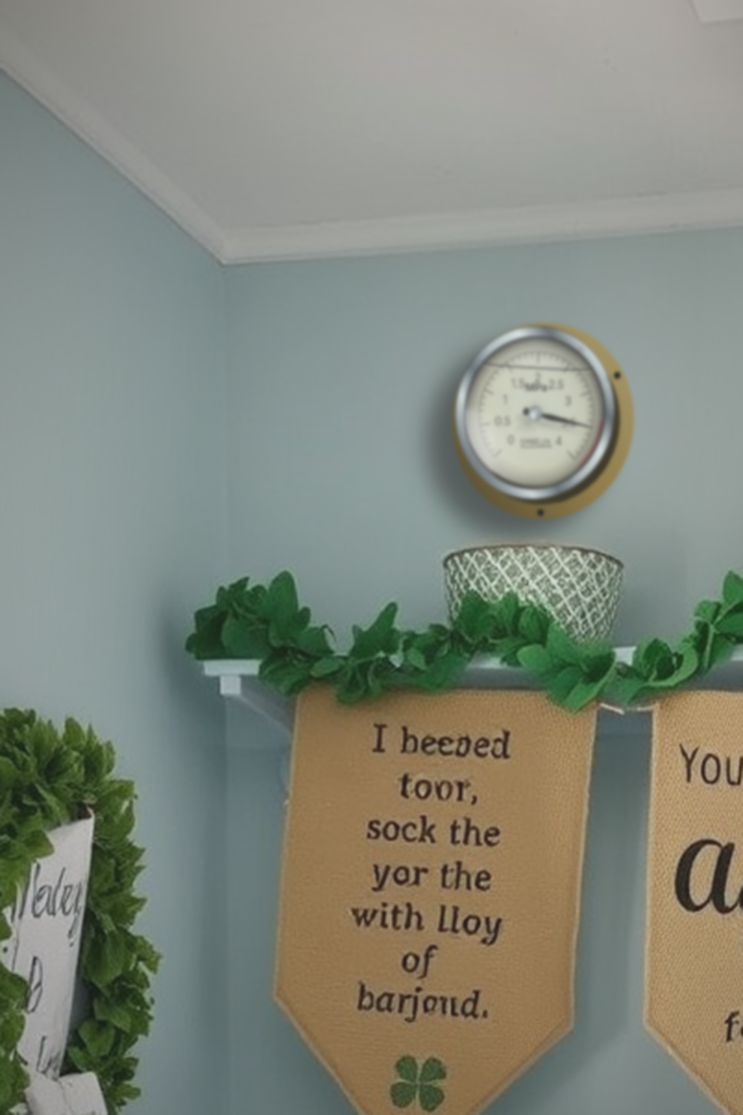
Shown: 3.5
